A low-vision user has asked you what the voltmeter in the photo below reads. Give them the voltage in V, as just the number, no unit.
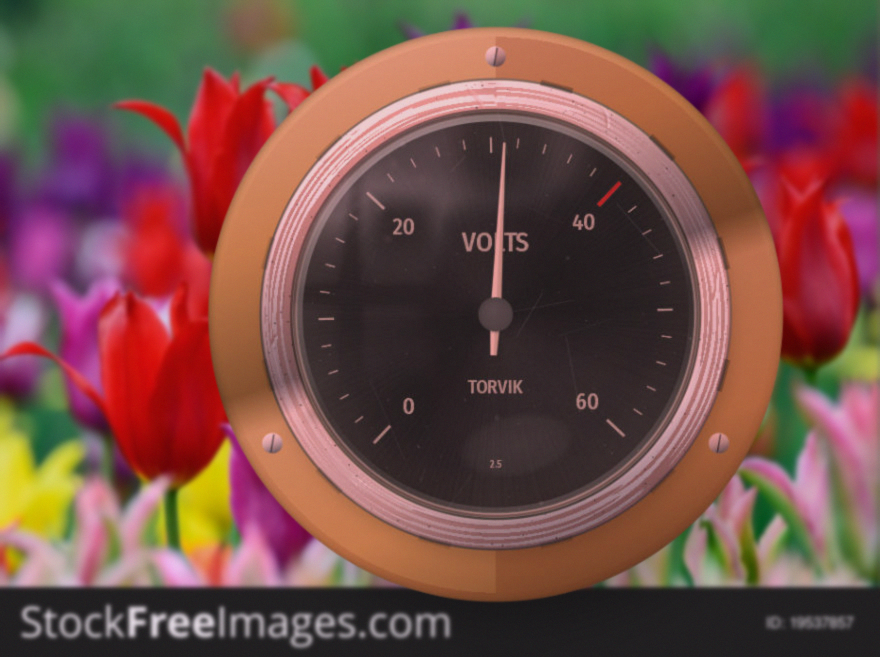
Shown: 31
